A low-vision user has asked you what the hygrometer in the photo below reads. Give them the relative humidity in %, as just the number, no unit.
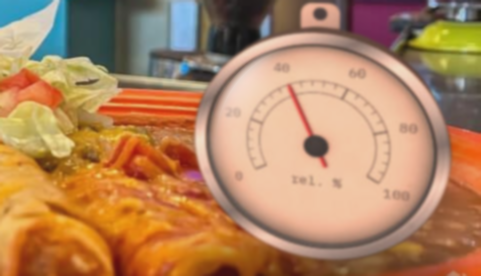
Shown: 40
